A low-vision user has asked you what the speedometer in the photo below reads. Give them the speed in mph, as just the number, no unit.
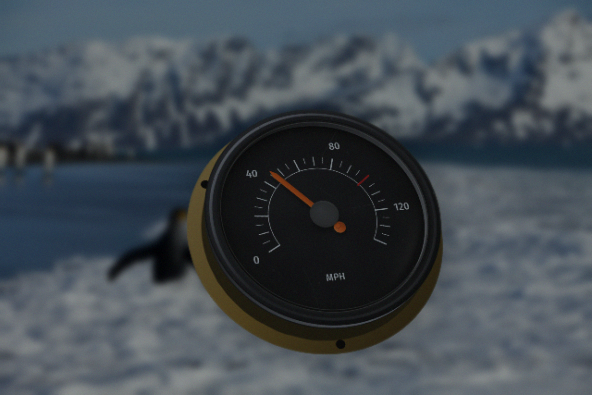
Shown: 45
